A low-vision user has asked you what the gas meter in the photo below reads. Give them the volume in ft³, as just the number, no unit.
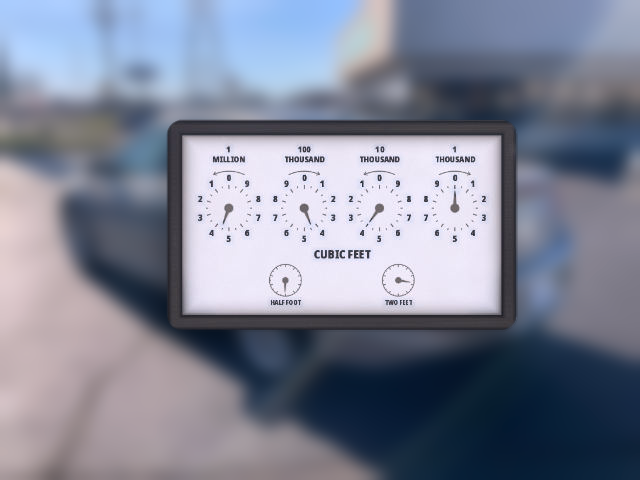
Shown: 444000
